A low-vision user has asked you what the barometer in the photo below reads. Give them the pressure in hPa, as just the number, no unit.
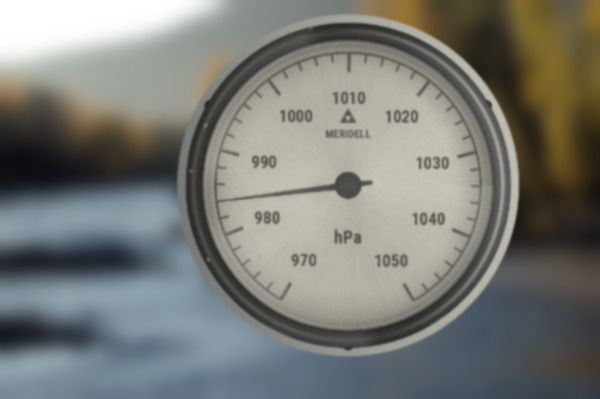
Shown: 984
